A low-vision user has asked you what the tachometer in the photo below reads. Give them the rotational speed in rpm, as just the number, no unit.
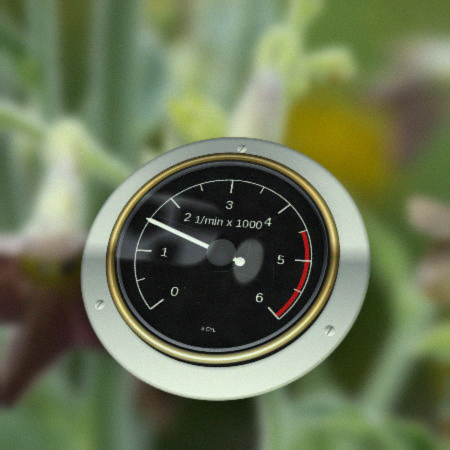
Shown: 1500
